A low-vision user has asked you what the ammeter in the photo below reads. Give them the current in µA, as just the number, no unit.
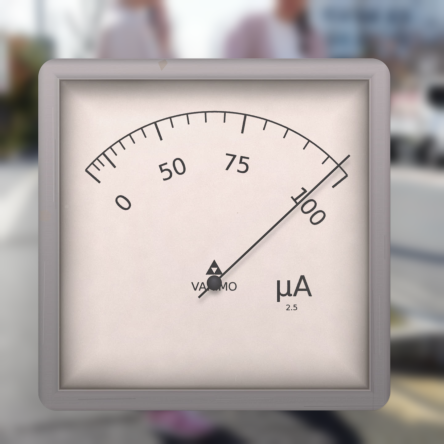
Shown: 97.5
